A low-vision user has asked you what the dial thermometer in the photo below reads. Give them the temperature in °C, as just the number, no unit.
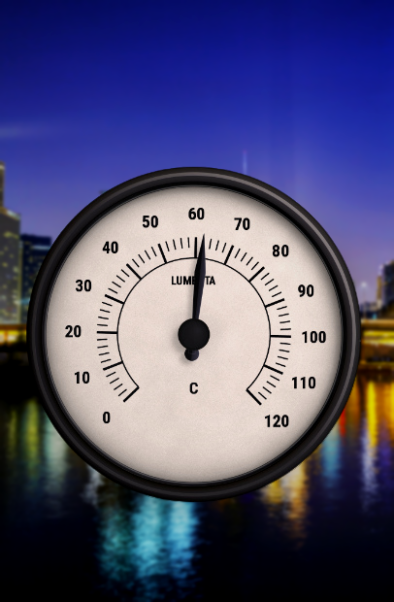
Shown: 62
